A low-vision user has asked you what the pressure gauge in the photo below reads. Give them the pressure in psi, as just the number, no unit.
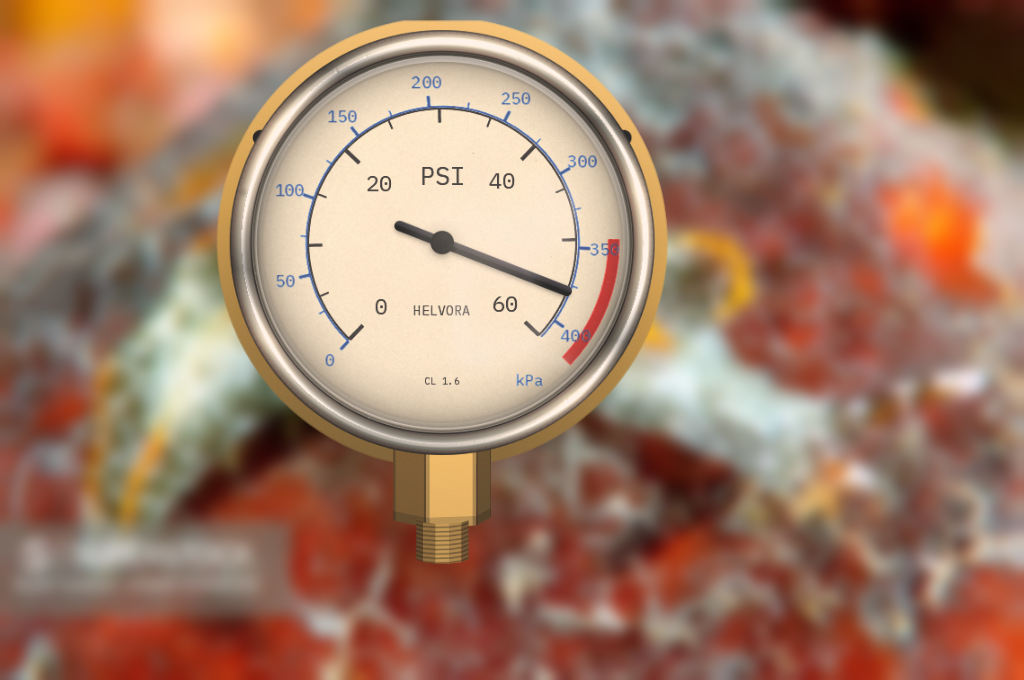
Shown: 55
